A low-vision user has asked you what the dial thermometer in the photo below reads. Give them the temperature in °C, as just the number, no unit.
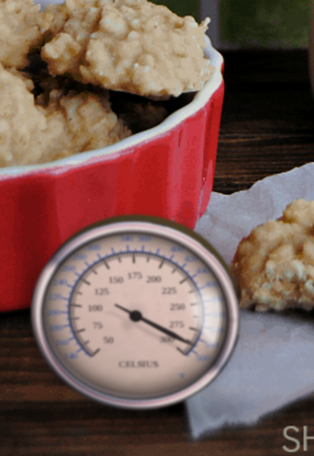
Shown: 287.5
